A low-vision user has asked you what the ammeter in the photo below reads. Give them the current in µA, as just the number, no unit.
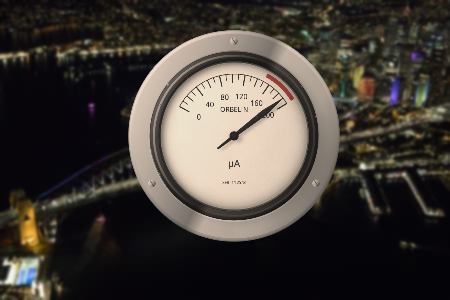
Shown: 190
